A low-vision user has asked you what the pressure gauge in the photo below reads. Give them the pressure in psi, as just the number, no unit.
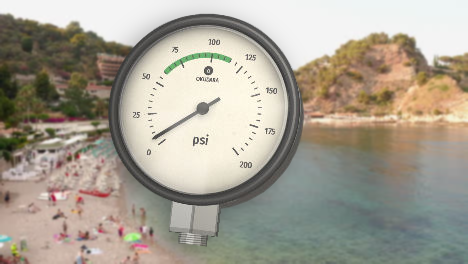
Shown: 5
